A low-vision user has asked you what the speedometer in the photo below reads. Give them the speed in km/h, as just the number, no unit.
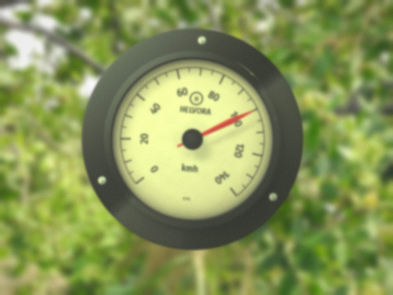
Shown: 100
